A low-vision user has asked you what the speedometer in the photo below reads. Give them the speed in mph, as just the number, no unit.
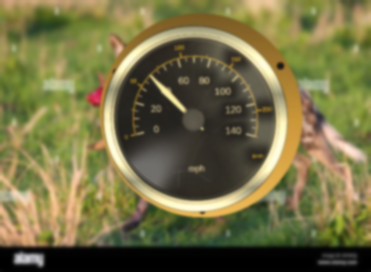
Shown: 40
